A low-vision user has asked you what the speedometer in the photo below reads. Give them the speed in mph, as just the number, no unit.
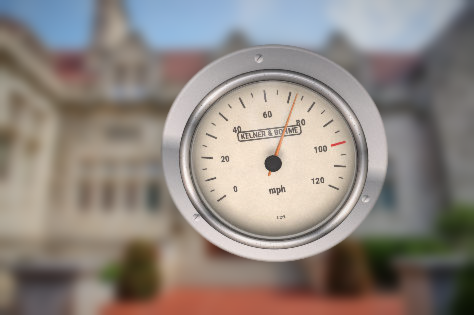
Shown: 72.5
